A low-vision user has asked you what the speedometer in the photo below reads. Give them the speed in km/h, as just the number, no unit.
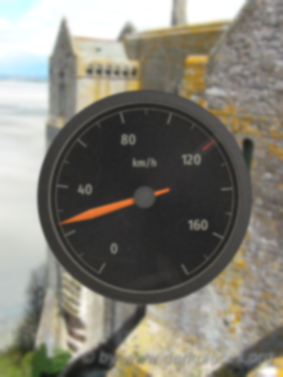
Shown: 25
